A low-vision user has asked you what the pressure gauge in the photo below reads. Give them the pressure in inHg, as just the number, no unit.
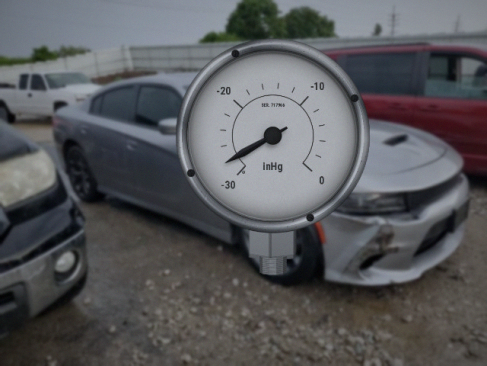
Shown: -28
